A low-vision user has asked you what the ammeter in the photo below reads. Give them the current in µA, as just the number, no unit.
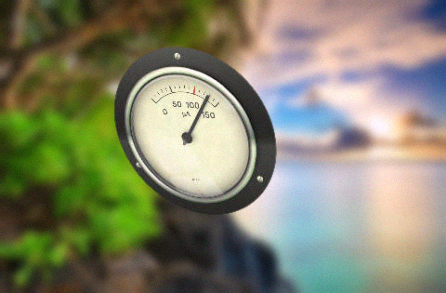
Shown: 130
